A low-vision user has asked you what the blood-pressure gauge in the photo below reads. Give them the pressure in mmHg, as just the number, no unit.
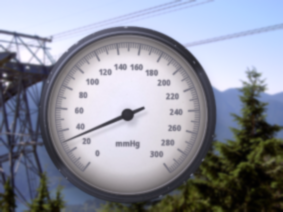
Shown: 30
